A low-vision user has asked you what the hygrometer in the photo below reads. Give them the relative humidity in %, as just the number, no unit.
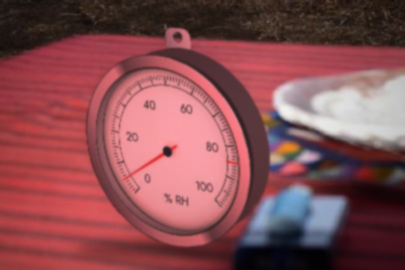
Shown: 5
